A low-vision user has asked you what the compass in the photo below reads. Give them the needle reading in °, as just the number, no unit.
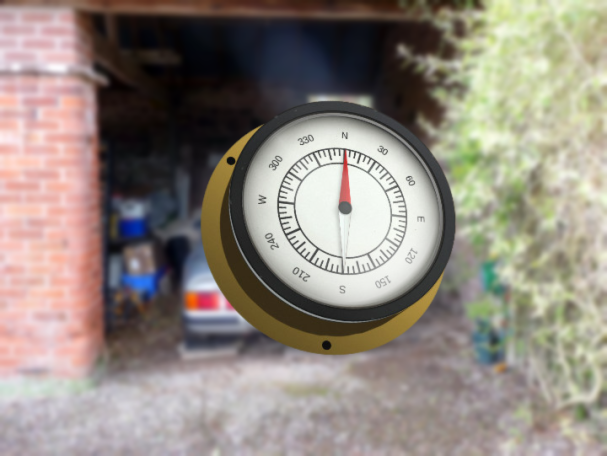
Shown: 0
